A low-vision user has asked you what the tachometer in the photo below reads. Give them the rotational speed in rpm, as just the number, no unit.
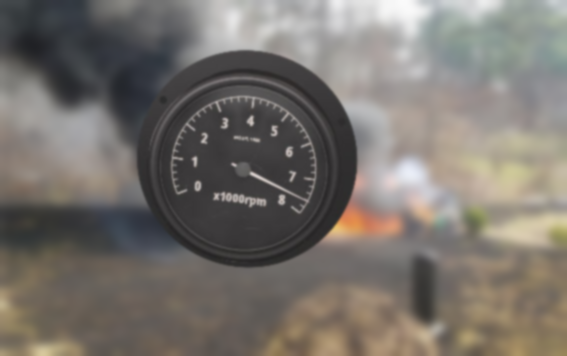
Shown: 7600
